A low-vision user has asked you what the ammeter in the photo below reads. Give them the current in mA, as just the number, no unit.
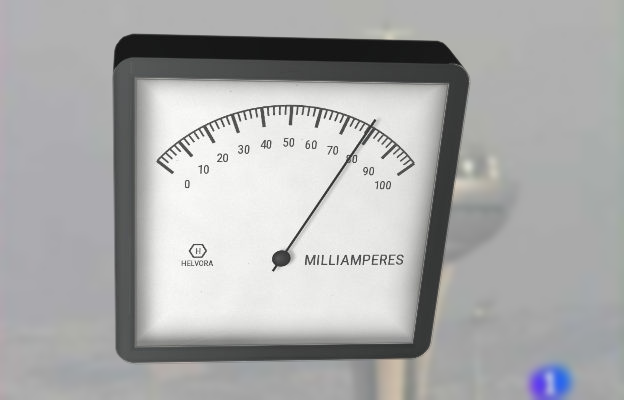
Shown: 78
